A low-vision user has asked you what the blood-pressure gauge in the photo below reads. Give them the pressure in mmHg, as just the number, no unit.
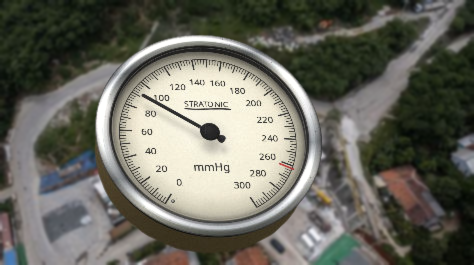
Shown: 90
